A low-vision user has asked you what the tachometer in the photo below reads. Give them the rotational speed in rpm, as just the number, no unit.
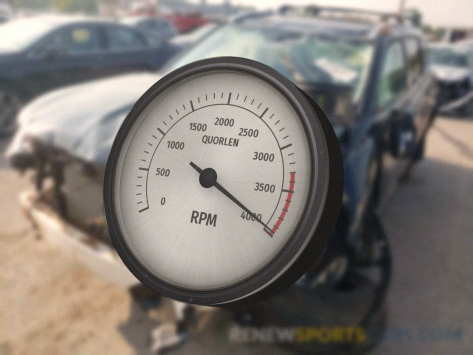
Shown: 3950
